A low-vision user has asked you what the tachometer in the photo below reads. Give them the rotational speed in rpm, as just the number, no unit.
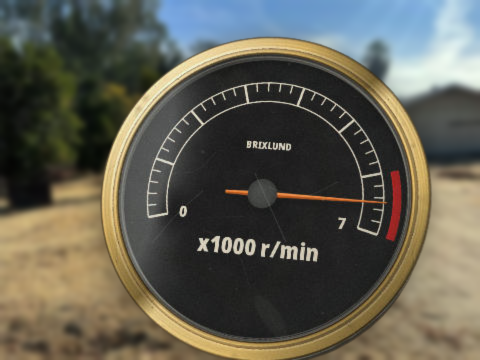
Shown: 6500
